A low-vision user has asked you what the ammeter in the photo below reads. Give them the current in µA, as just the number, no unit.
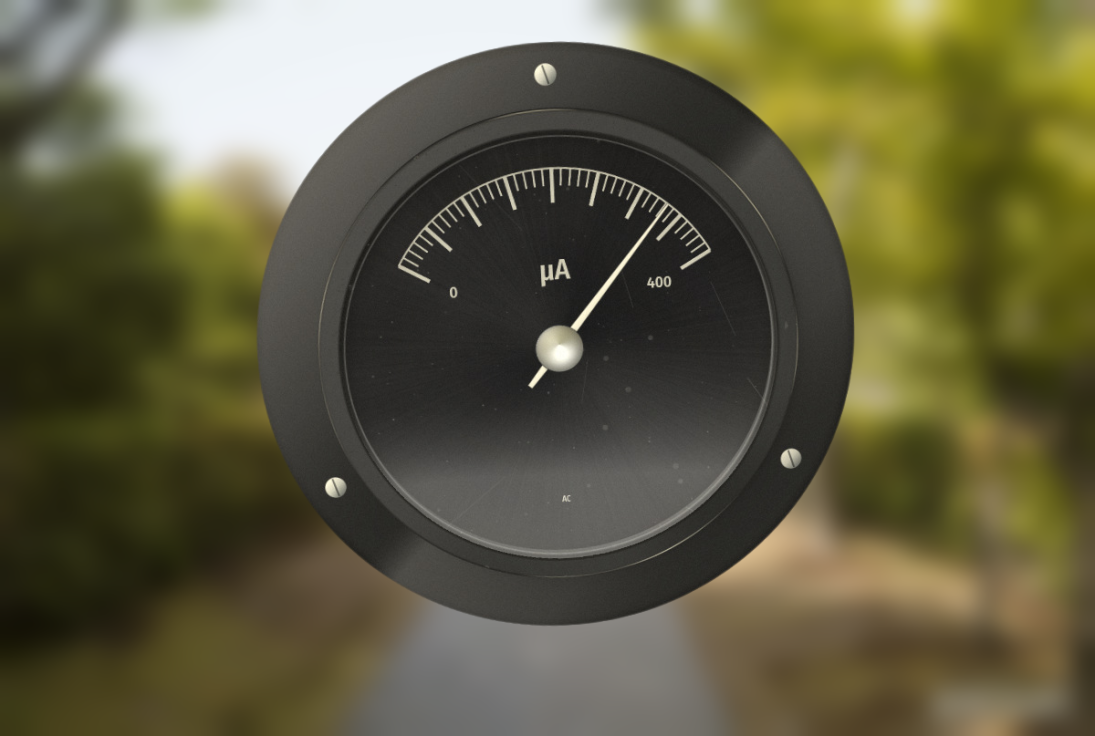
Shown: 330
